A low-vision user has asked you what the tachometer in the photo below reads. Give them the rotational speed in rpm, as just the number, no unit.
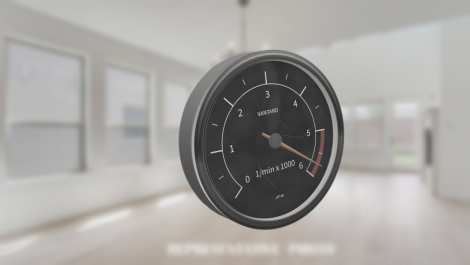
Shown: 5750
